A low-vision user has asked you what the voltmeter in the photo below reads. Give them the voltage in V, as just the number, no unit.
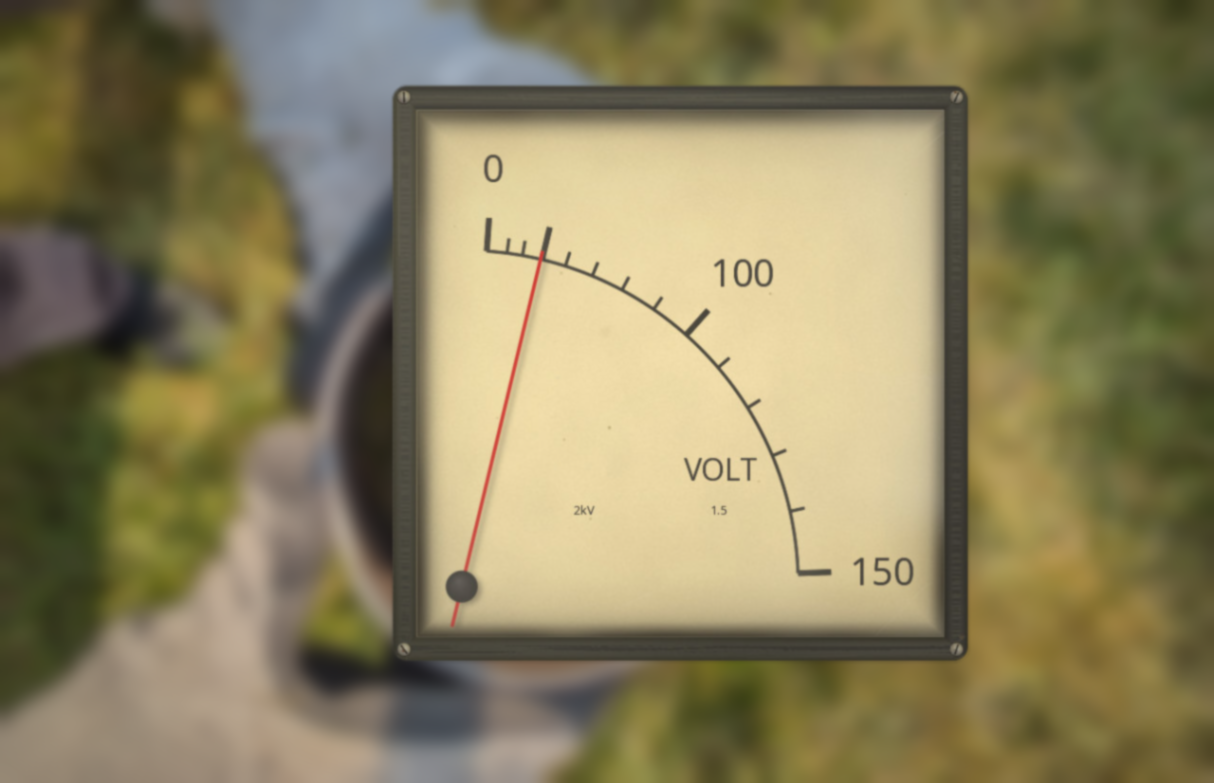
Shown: 50
